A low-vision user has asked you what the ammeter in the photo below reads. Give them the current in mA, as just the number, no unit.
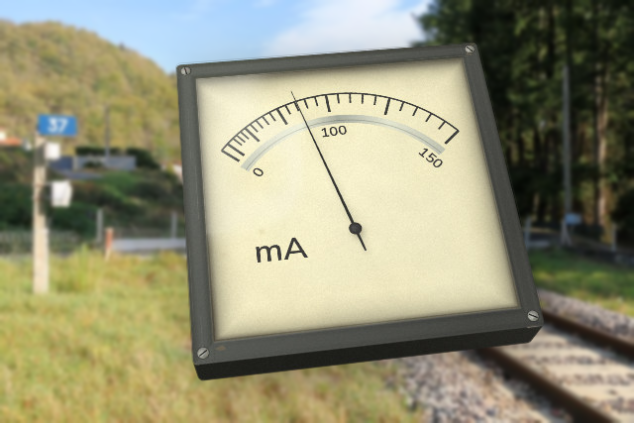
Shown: 85
